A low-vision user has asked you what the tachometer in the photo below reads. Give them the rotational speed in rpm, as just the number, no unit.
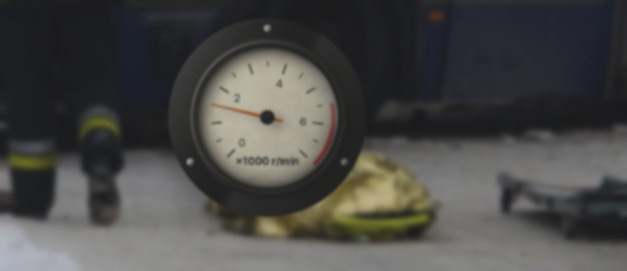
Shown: 1500
